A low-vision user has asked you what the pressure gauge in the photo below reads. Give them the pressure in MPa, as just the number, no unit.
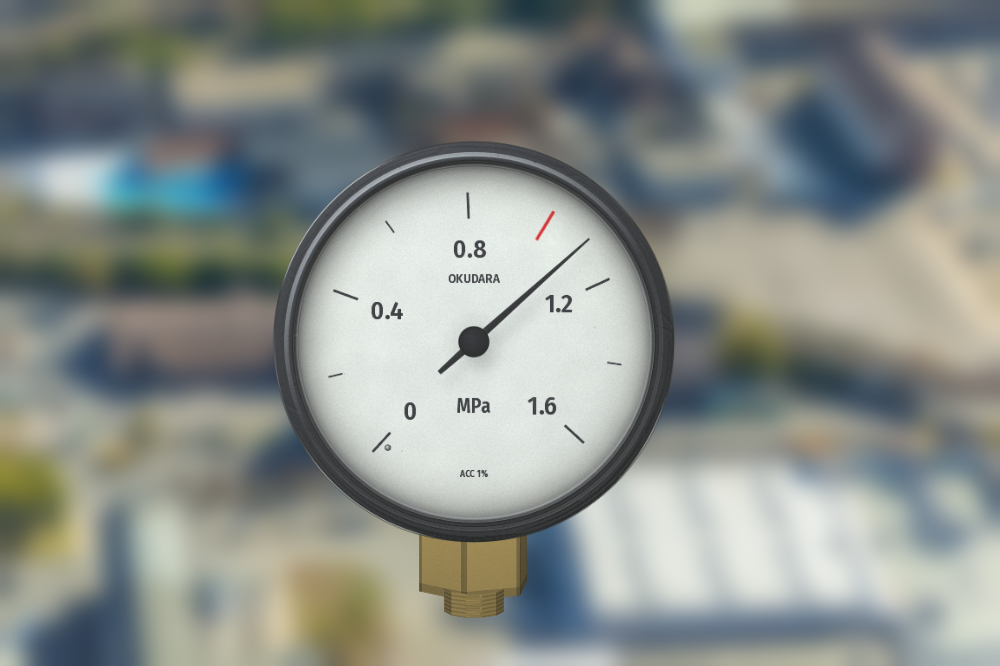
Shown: 1.1
